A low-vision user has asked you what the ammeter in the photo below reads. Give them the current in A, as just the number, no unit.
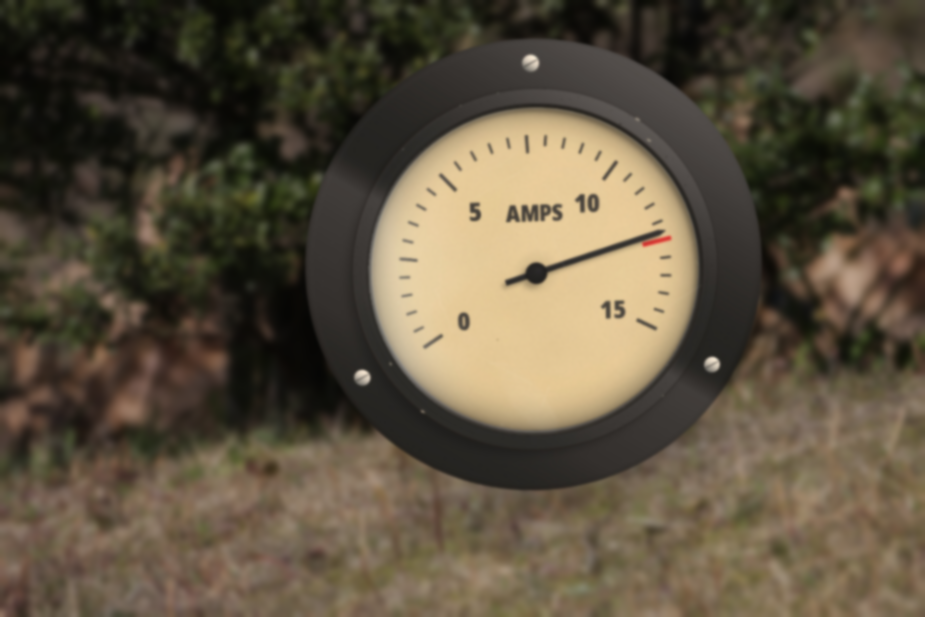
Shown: 12.25
